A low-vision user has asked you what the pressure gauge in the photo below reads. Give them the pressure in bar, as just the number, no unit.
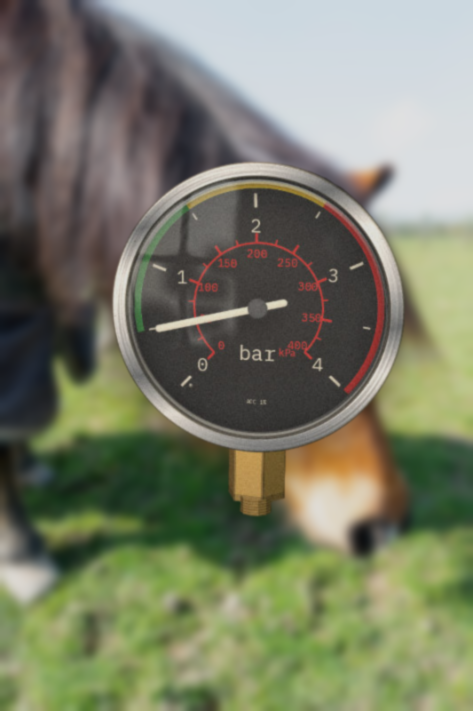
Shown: 0.5
